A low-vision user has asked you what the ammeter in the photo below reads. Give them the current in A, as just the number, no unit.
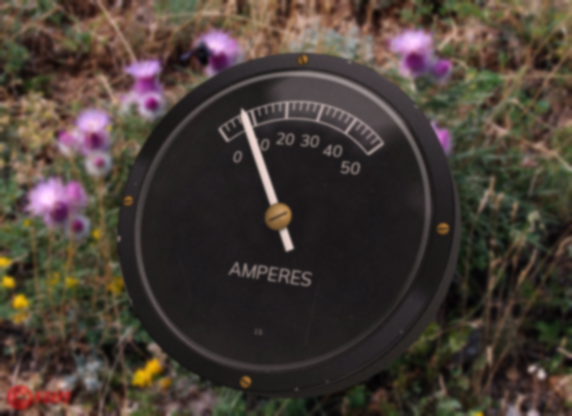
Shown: 8
